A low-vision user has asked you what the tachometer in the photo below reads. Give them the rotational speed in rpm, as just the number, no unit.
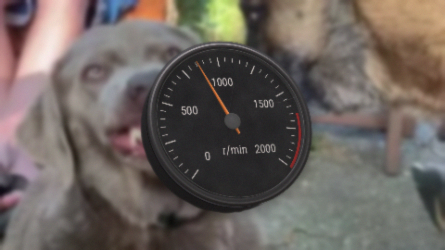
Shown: 850
